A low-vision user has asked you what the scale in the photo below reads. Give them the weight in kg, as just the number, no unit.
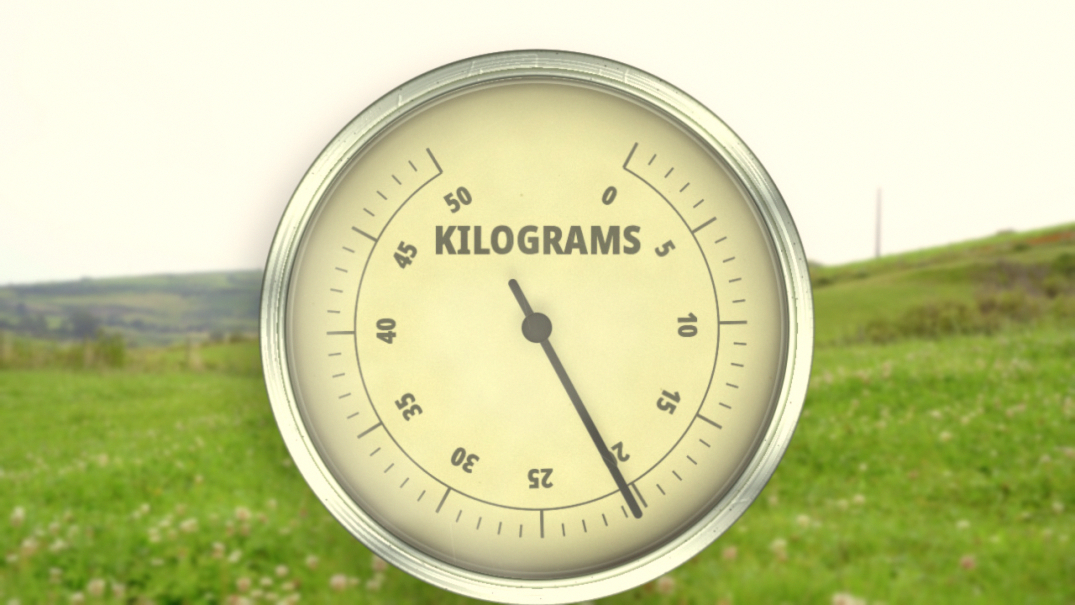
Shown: 20.5
